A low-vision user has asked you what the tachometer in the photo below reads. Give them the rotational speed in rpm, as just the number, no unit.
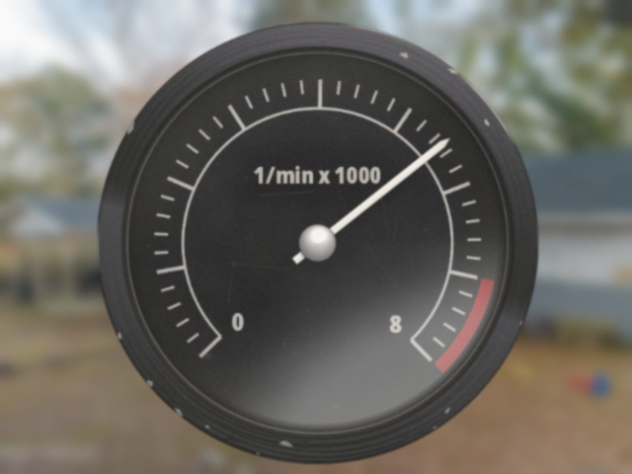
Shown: 5500
